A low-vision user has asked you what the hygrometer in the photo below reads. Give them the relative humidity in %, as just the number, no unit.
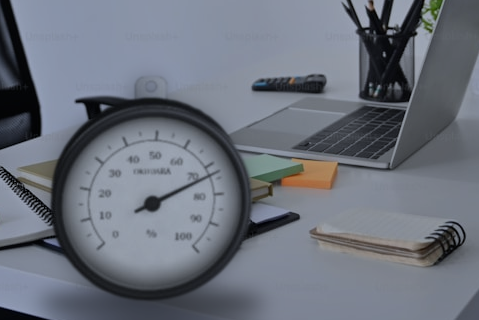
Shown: 72.5
